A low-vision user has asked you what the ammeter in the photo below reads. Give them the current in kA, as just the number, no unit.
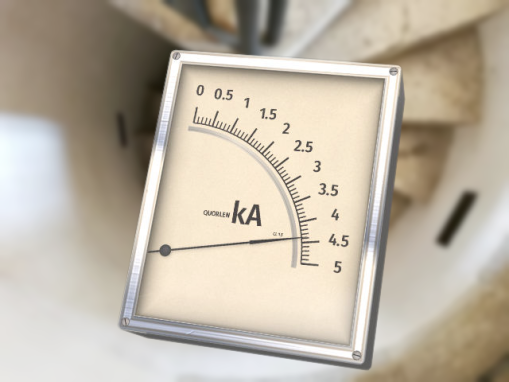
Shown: 4.4
